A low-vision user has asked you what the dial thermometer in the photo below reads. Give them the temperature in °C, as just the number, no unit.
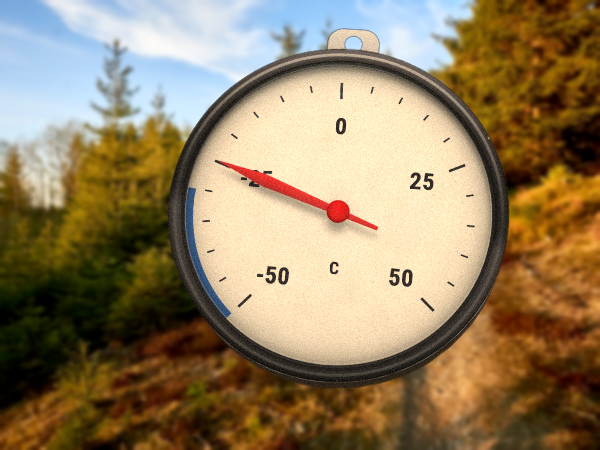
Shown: -25
